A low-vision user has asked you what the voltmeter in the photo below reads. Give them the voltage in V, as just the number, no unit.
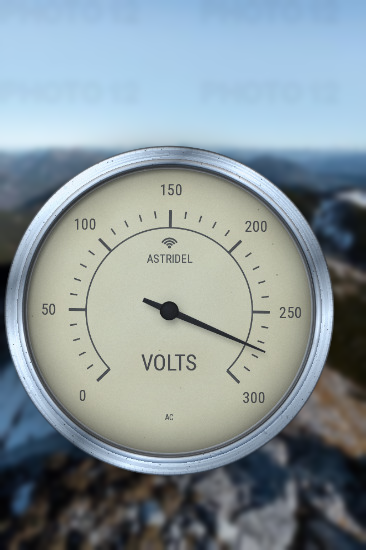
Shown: 275
